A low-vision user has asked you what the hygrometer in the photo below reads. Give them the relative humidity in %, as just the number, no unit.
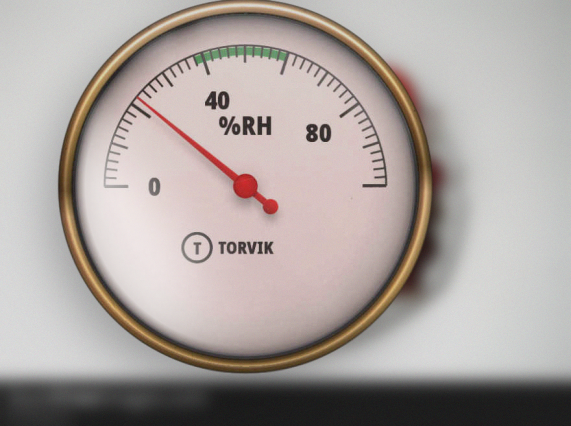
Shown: 22
